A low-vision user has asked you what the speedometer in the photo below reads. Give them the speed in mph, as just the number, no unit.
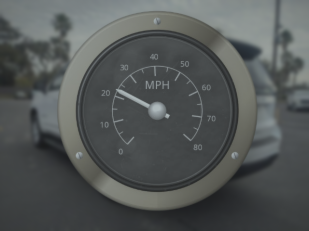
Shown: 22.5
